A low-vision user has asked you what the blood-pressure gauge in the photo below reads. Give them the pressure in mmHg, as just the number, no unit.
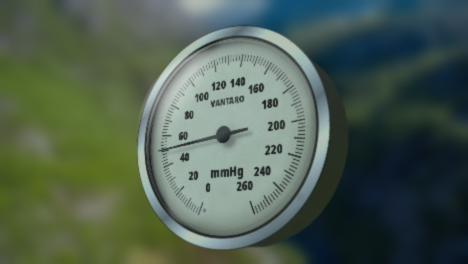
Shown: 50
